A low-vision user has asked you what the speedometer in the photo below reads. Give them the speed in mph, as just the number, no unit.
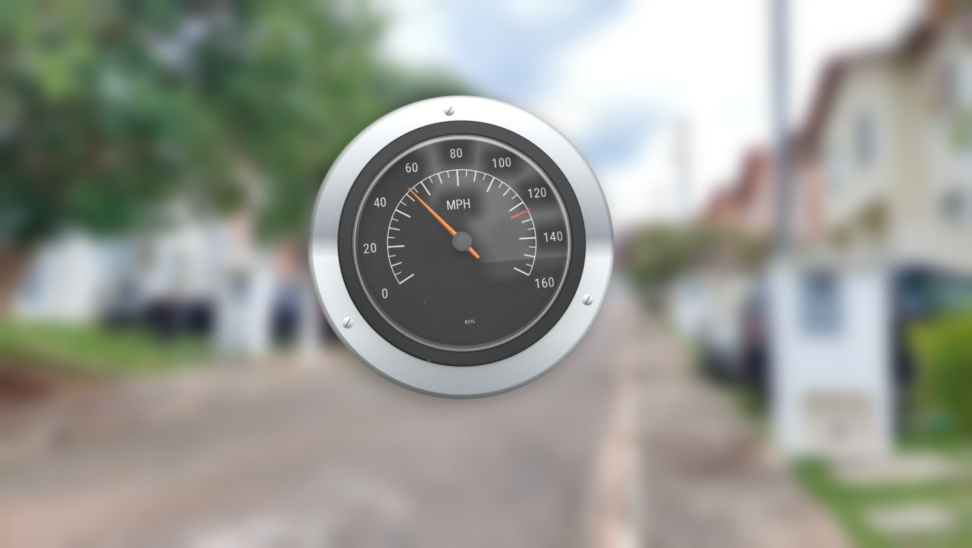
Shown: 52.5
